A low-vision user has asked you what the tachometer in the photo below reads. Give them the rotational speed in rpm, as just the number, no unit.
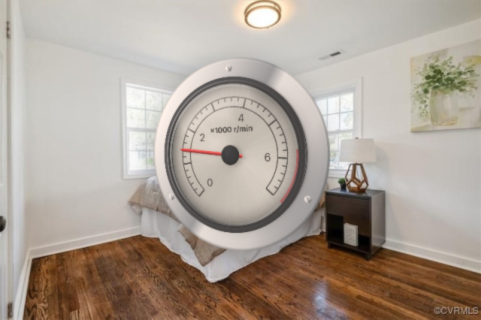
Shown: 1400
